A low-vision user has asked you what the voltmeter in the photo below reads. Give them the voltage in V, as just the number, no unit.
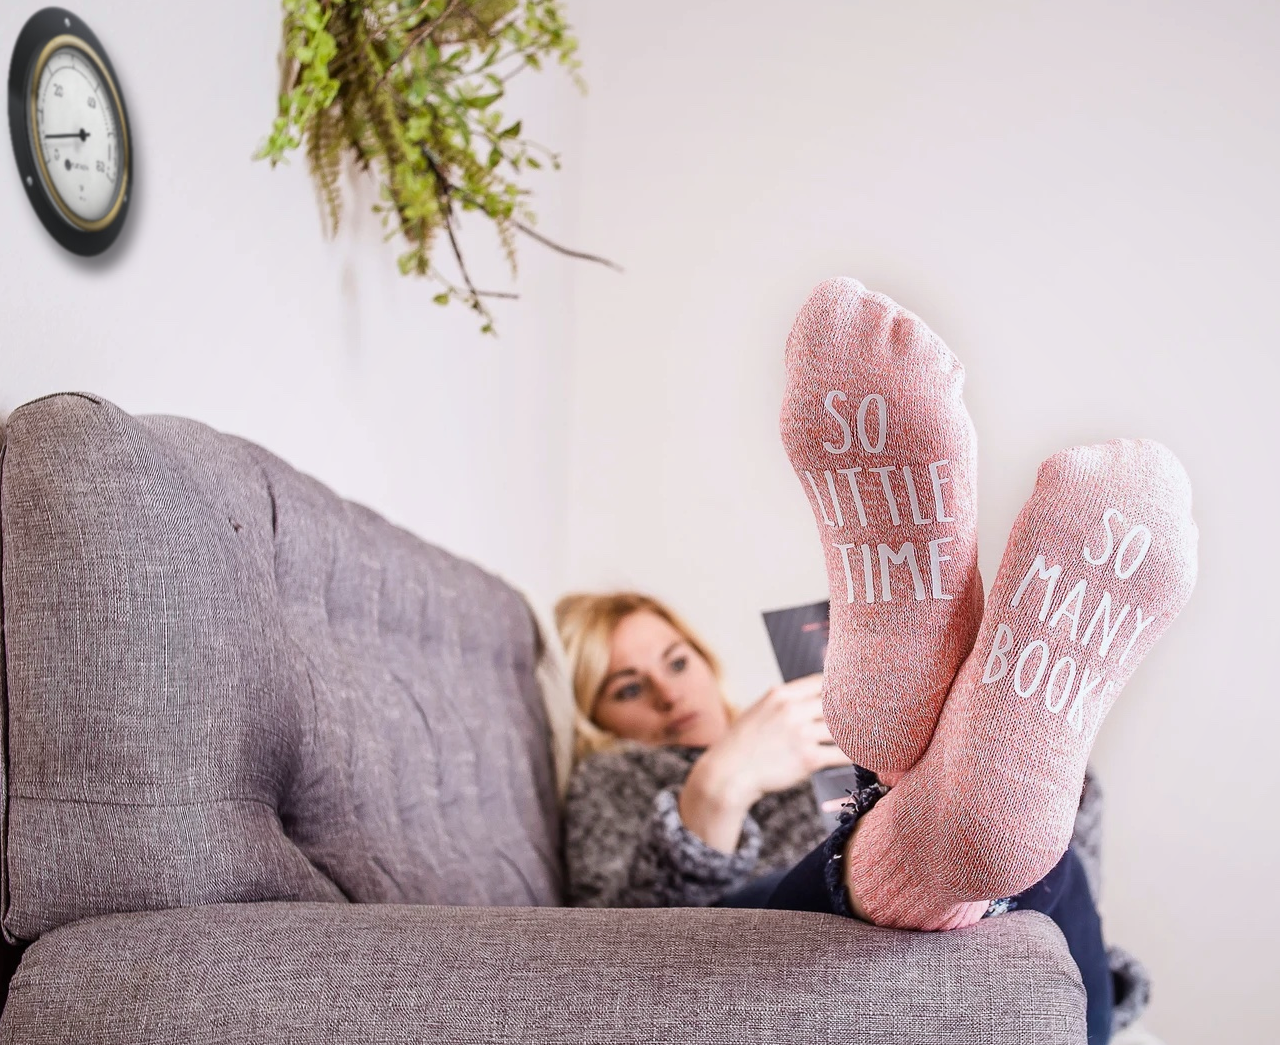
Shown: 5
